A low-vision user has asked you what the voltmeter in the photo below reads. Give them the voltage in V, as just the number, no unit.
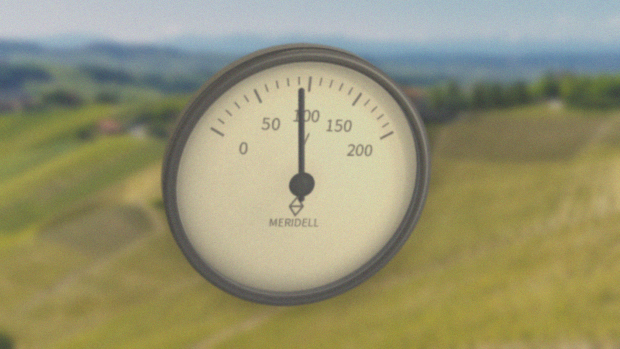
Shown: 90
